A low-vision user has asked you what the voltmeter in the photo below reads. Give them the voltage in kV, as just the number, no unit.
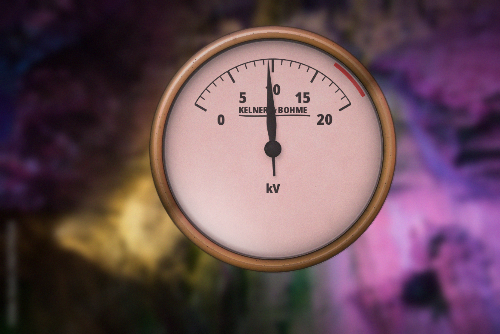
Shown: 9.5
